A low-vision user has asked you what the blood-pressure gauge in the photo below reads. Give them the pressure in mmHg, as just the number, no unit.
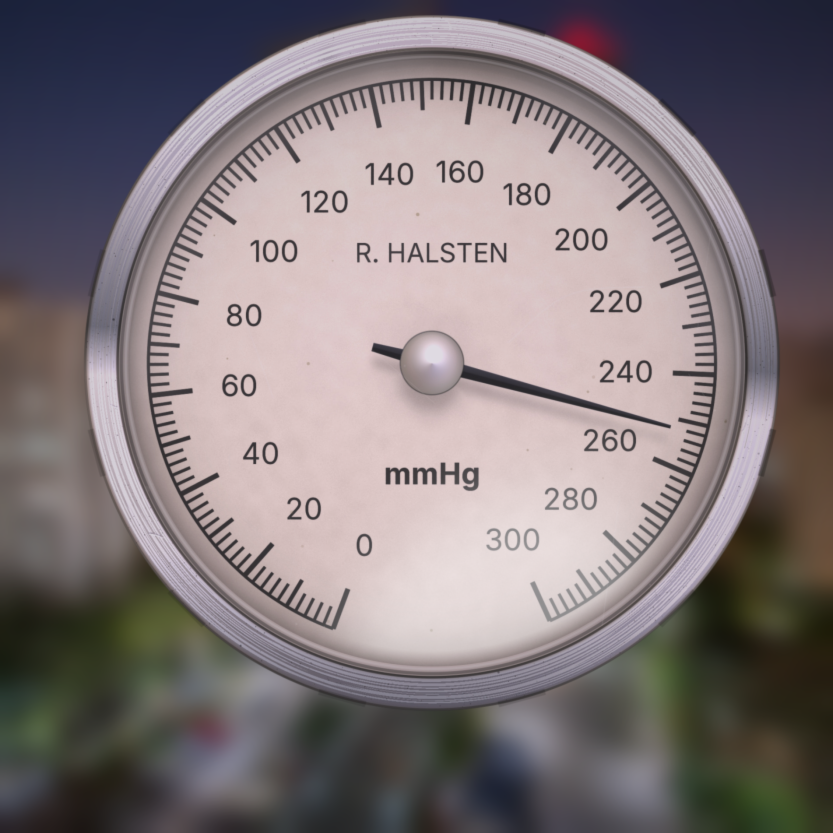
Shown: 252
